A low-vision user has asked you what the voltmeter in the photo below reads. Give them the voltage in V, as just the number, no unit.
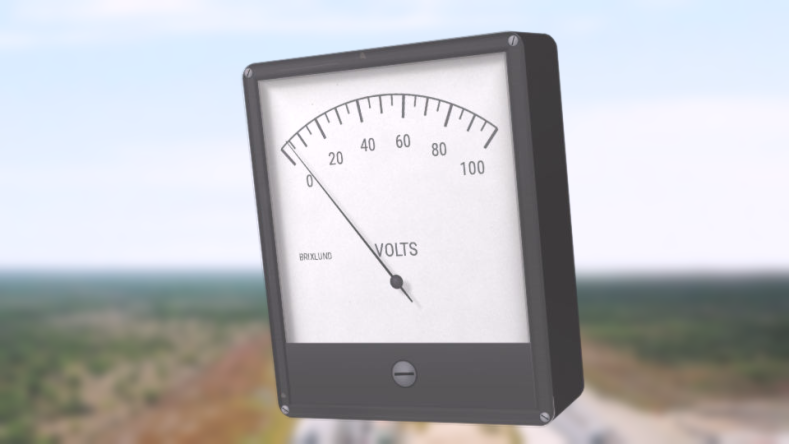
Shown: 5
